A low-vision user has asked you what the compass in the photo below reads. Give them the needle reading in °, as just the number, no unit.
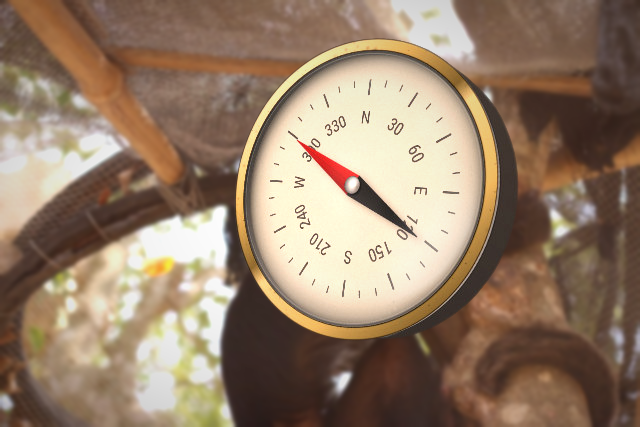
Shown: 300
